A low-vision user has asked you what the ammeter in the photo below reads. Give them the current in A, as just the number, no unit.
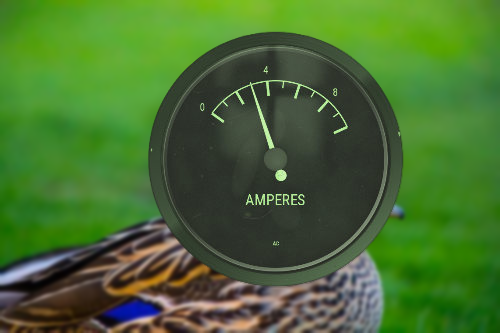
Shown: 3
